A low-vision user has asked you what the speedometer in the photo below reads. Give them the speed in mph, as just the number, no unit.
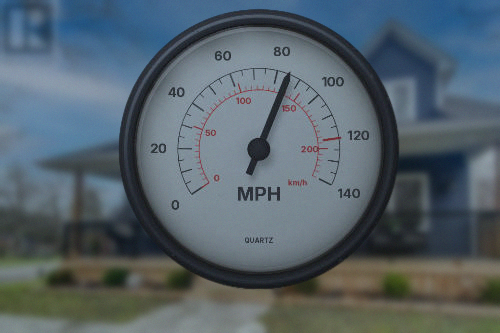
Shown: 85
